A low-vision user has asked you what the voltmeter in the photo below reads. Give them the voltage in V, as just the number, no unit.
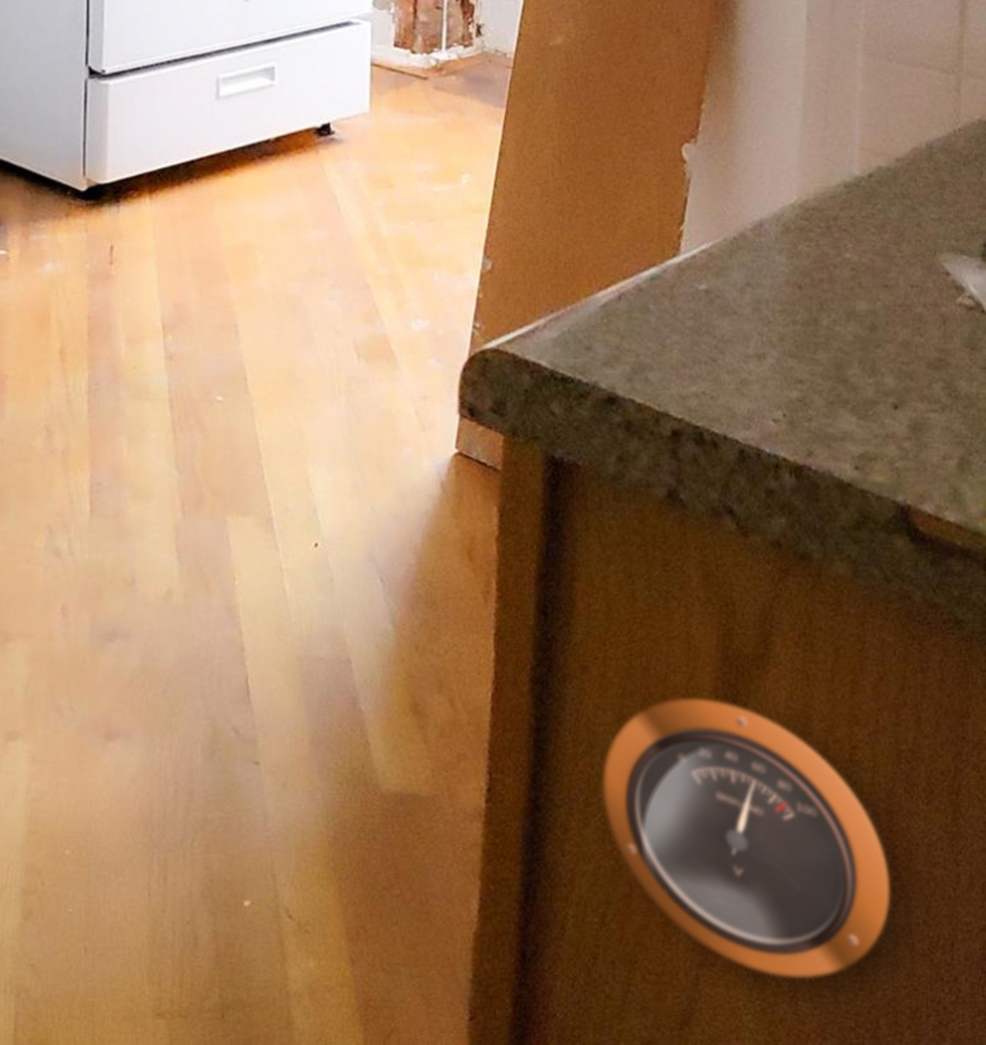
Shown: 60
